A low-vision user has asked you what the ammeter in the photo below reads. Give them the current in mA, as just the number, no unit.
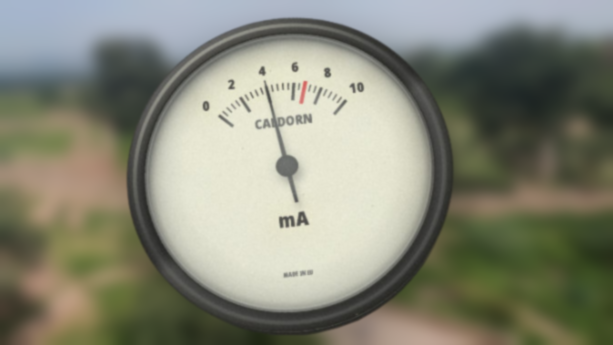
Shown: 4
